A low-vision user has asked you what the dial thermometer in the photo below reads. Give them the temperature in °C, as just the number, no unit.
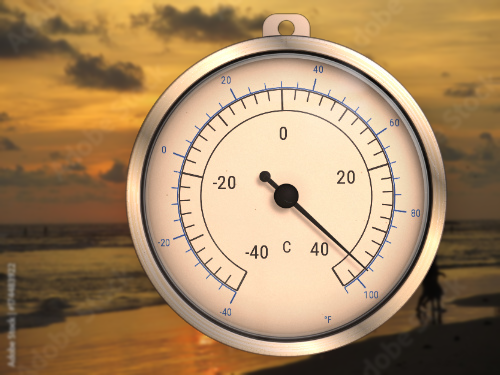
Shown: 36
